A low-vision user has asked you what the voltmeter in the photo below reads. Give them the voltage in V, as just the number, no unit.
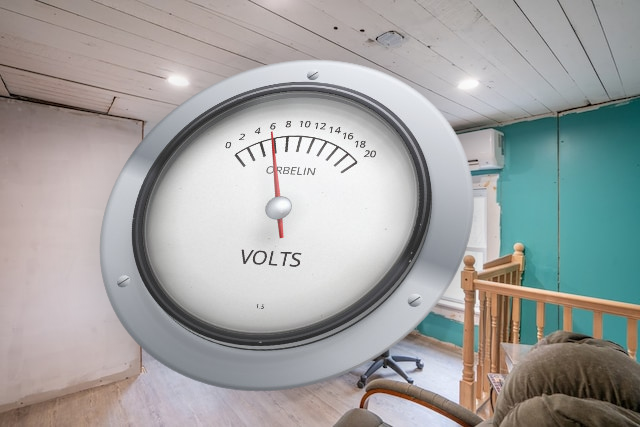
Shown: 6
